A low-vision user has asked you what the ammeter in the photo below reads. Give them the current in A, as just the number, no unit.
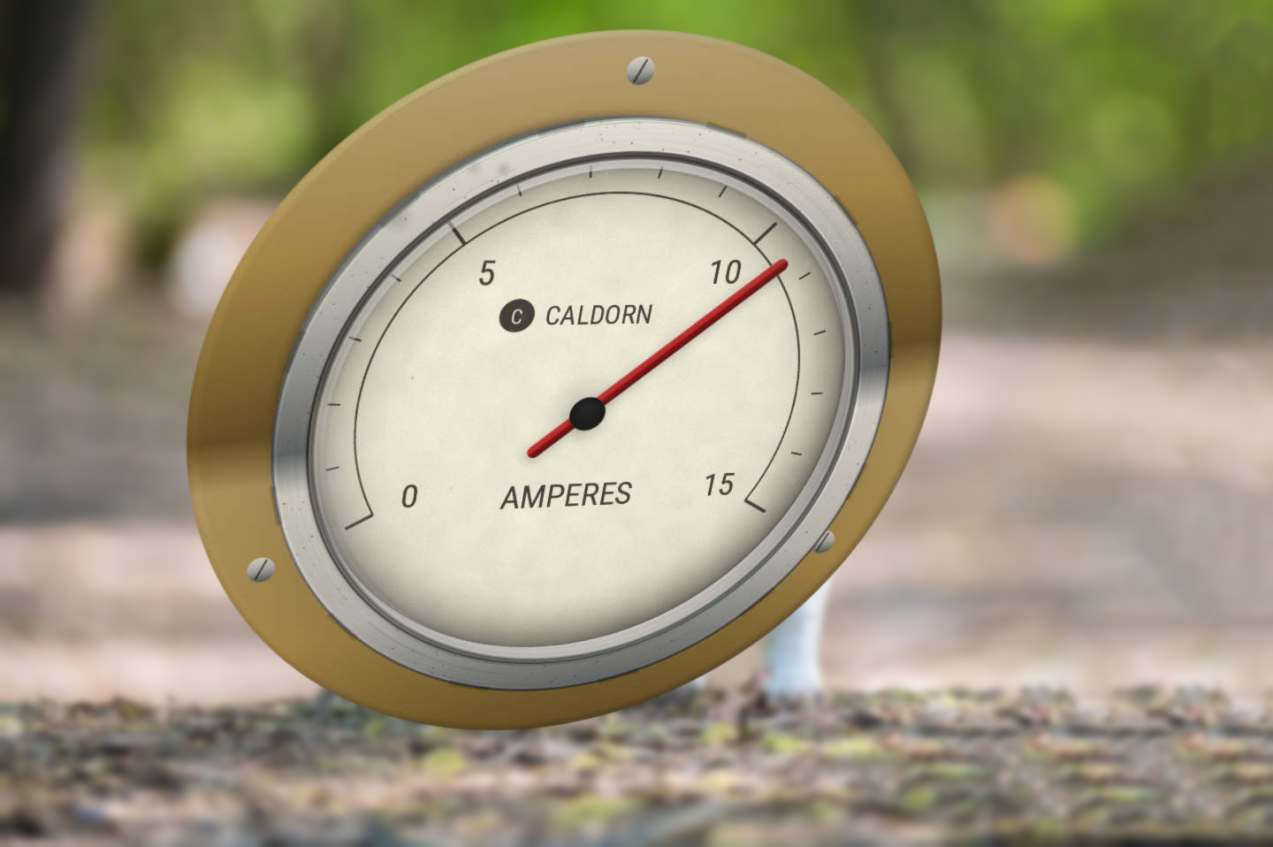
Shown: 10.5
